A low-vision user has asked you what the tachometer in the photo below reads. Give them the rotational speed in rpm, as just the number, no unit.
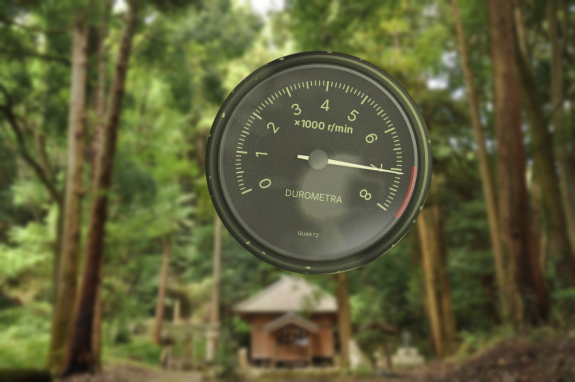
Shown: 7100
